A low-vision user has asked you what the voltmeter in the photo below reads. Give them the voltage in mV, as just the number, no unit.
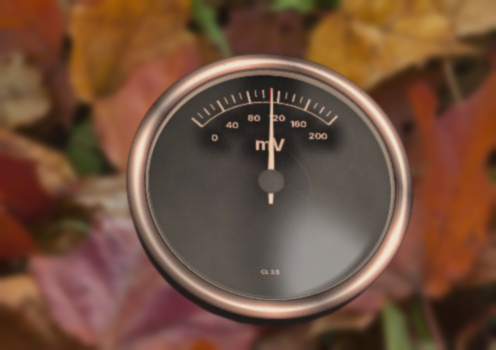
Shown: 110
